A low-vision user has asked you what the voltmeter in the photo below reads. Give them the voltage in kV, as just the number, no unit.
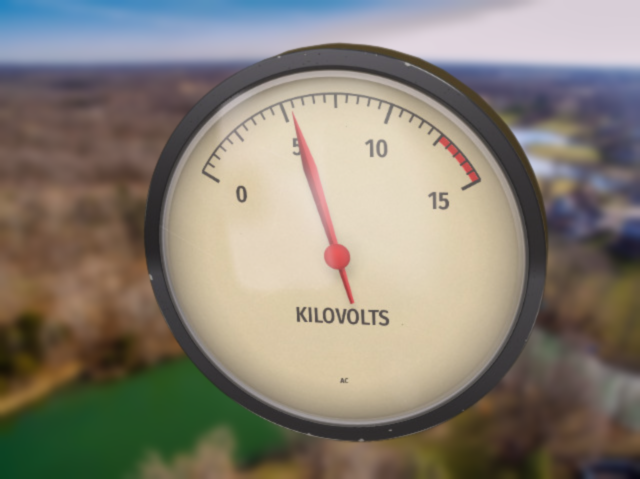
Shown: 5.5
